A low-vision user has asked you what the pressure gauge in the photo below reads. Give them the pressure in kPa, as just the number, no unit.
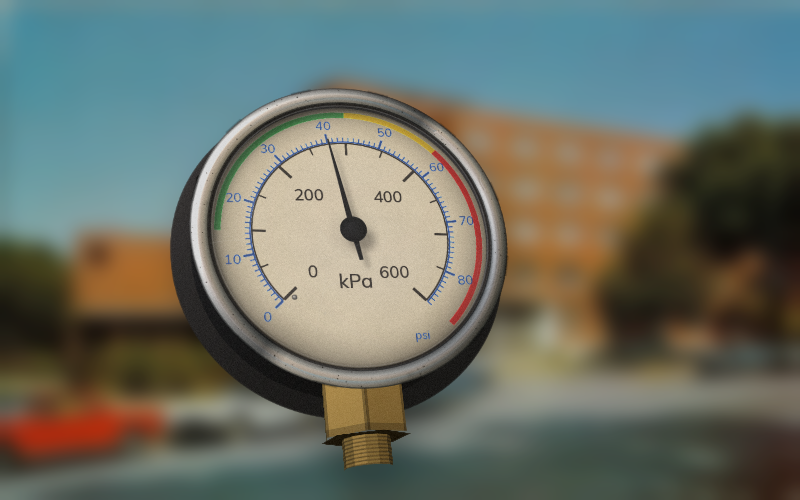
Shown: 275
